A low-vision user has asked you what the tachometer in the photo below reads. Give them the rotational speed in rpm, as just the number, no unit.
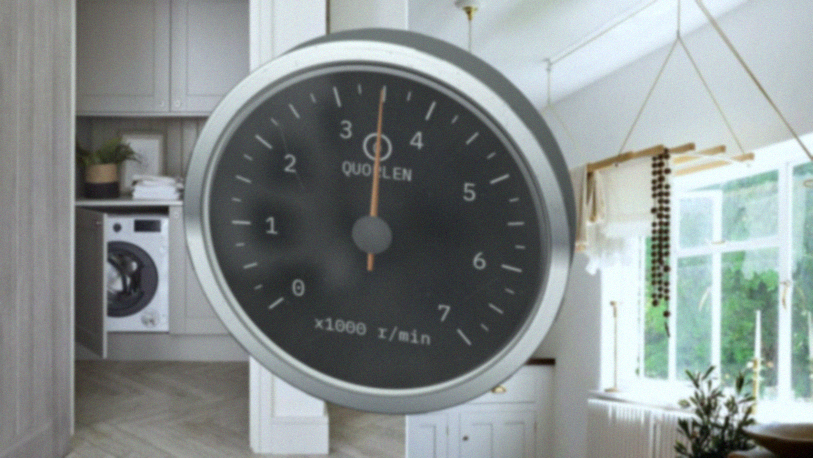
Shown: 3500
